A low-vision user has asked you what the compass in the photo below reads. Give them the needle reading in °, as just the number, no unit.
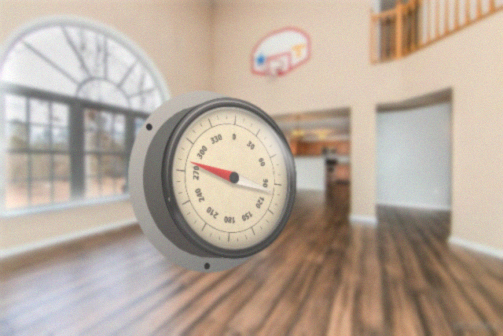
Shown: 280
